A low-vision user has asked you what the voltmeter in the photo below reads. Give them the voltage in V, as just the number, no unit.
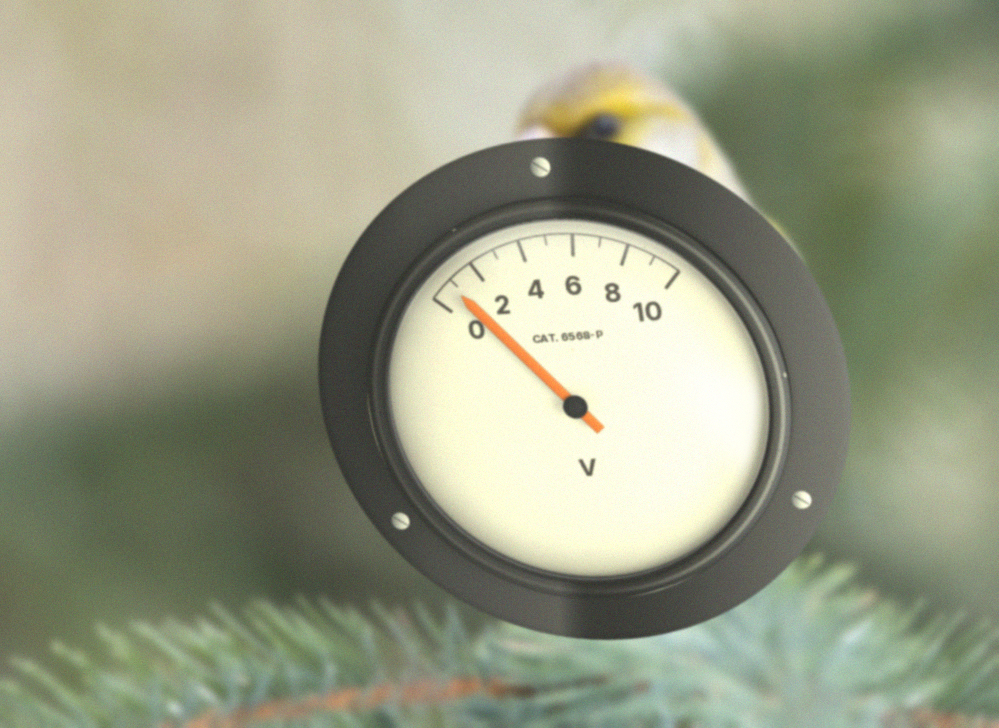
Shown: 1
